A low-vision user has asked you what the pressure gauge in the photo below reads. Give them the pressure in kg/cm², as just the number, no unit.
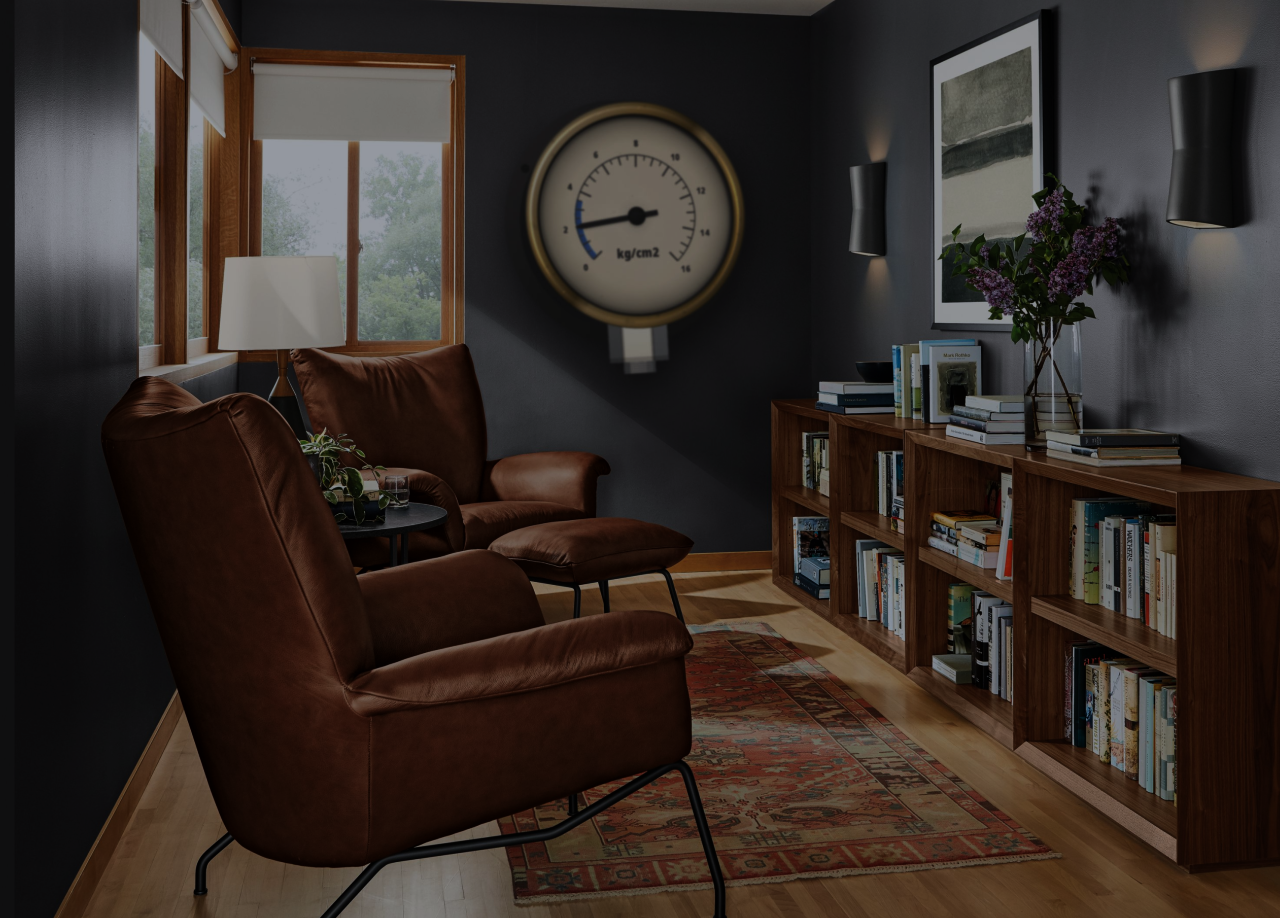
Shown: 2
